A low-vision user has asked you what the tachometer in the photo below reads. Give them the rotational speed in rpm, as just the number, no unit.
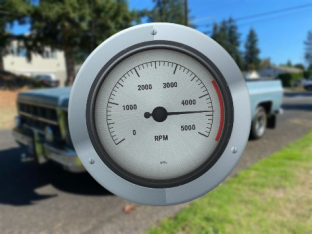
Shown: 4400
